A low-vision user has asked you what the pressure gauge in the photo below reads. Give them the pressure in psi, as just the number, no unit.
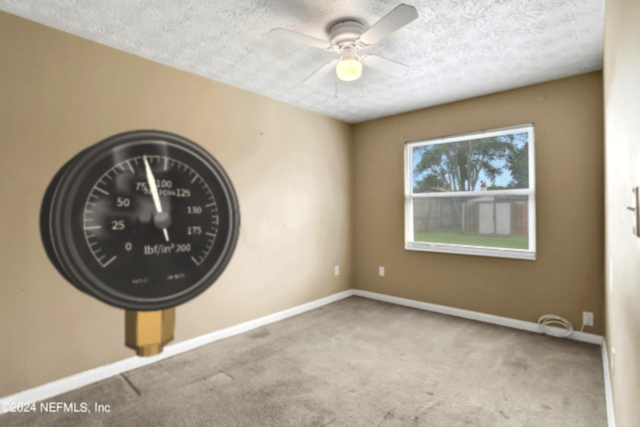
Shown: 85
